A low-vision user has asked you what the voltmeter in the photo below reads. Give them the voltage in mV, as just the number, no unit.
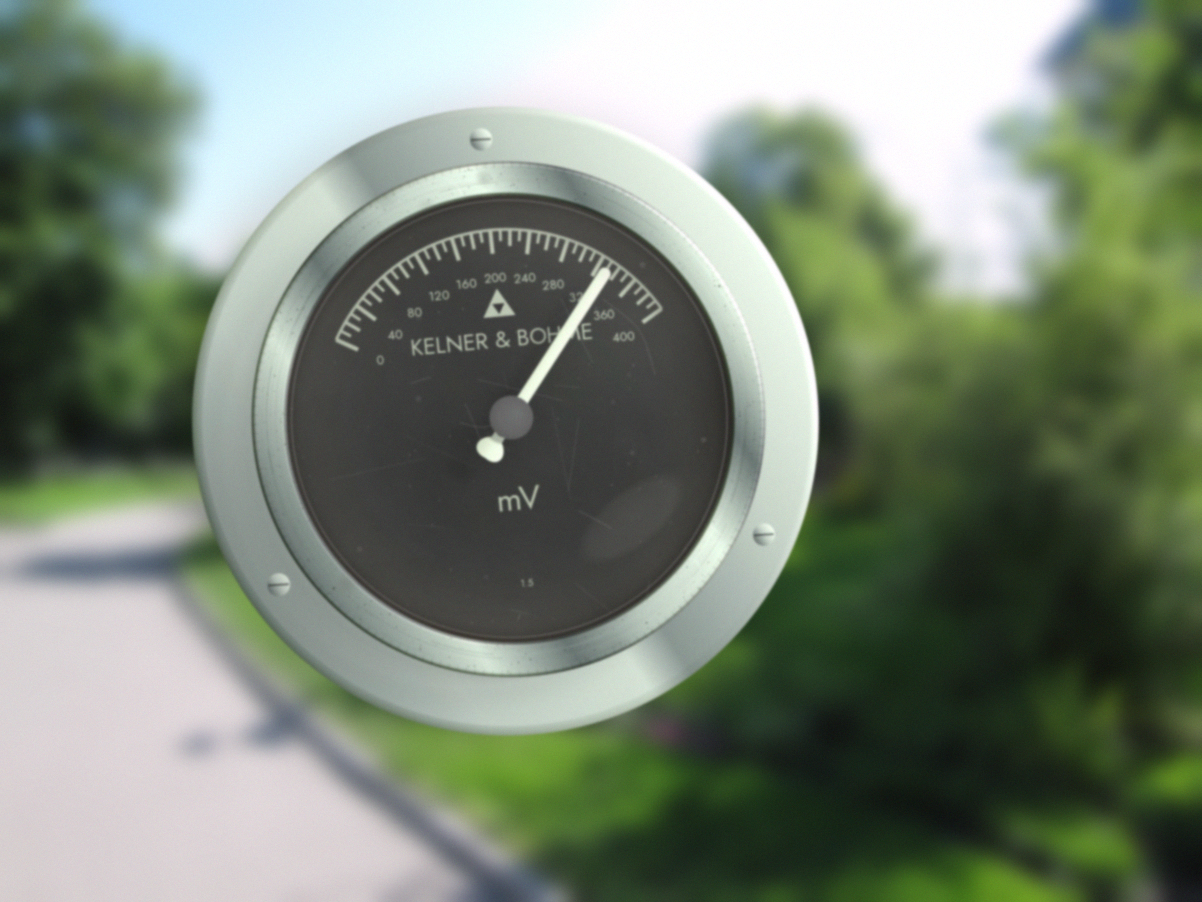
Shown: 330
